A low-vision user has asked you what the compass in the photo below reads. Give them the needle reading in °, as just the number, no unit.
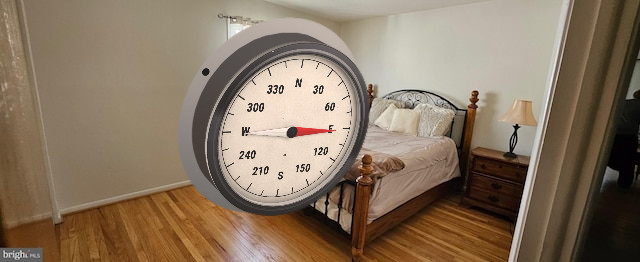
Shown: 90
